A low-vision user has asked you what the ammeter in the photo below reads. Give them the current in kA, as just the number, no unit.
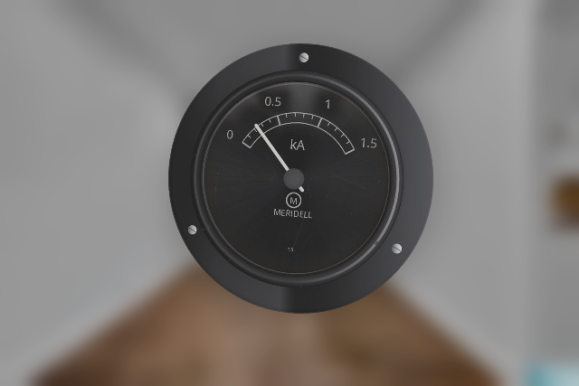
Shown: 0.25
